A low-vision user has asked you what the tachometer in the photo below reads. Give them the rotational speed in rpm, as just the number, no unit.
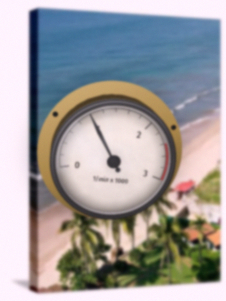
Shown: 1000
